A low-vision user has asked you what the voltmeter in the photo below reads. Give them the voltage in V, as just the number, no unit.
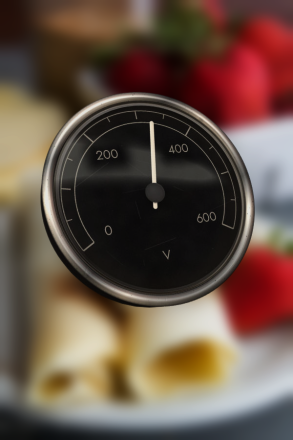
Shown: 325
